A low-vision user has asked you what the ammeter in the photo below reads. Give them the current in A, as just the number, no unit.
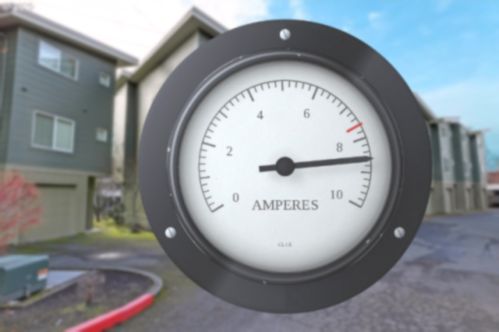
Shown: 8.6
